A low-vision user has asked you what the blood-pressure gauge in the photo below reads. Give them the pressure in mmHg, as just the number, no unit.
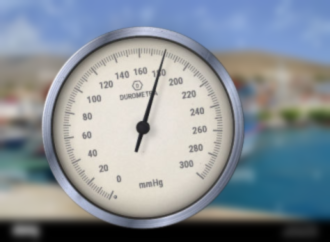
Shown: 180
